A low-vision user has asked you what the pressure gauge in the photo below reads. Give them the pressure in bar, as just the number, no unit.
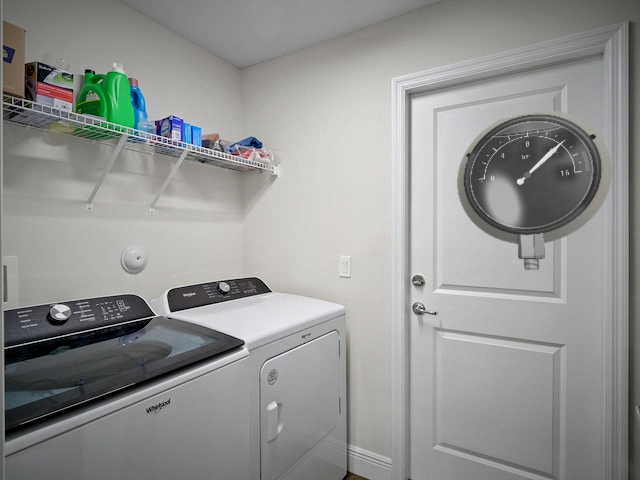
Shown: 12
